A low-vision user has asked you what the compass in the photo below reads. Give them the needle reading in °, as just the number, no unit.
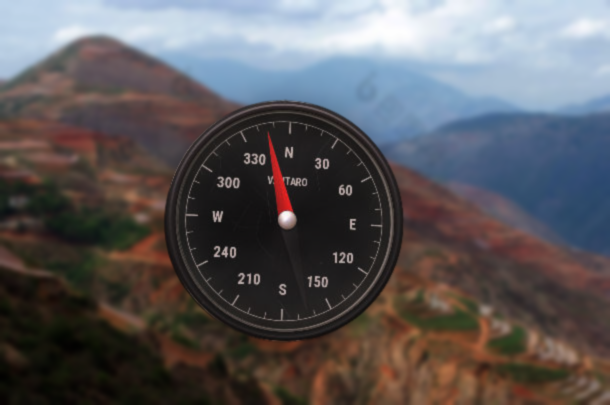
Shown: 345
